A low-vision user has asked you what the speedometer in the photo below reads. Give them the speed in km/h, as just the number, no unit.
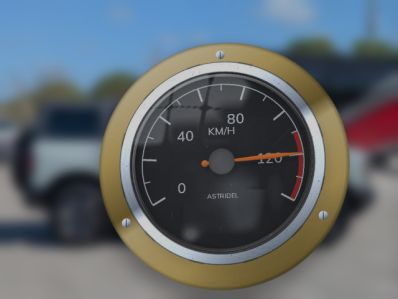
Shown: 120
